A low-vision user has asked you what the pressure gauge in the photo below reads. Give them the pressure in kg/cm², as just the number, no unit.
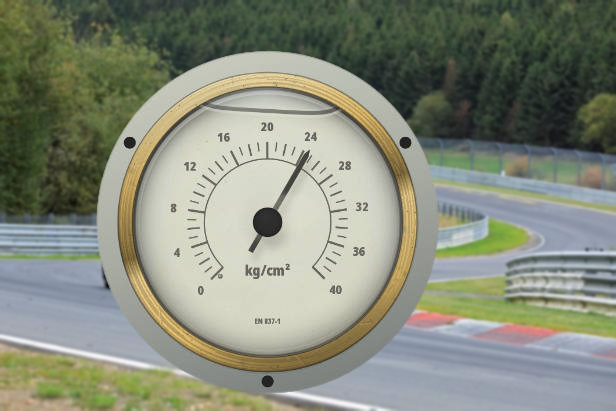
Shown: 24.5
